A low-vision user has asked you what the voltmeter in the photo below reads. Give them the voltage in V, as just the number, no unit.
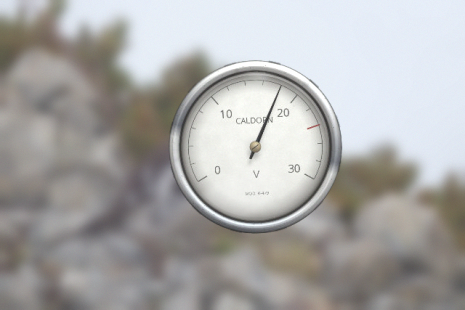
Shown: 18
